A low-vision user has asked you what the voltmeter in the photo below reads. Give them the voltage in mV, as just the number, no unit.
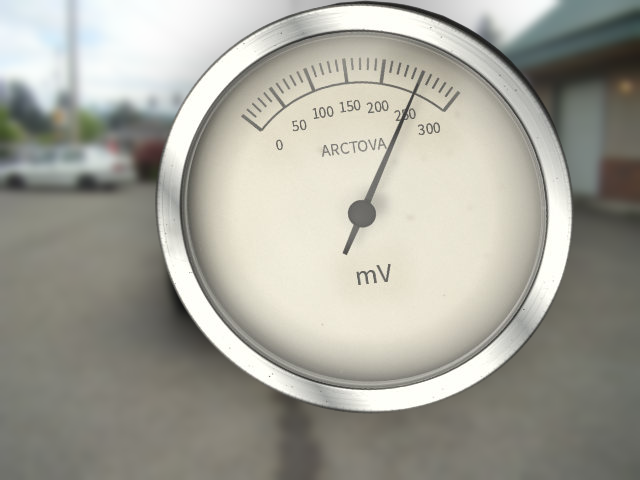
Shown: 250
